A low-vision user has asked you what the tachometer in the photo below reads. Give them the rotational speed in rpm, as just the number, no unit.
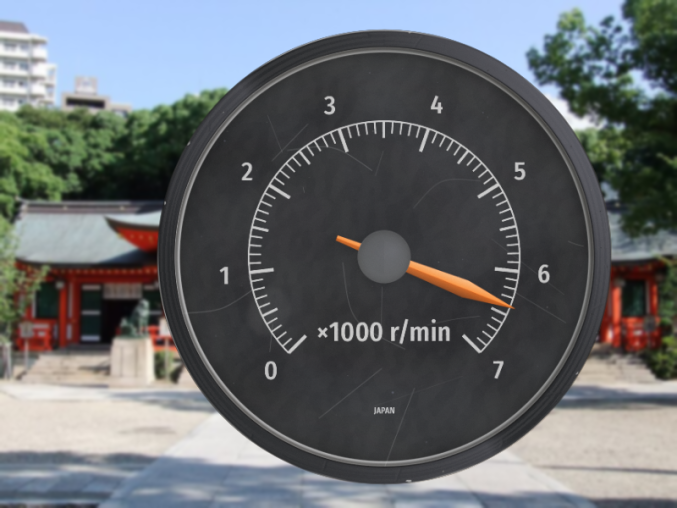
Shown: 6400
